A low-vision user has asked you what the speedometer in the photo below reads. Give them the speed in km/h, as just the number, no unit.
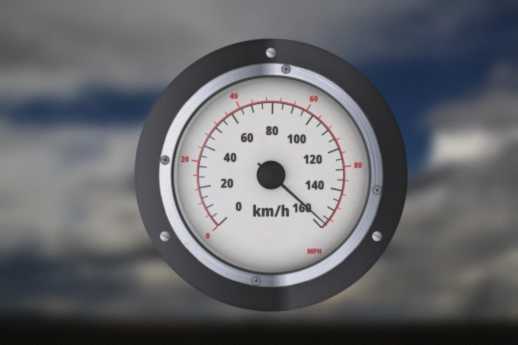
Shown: 157.5
